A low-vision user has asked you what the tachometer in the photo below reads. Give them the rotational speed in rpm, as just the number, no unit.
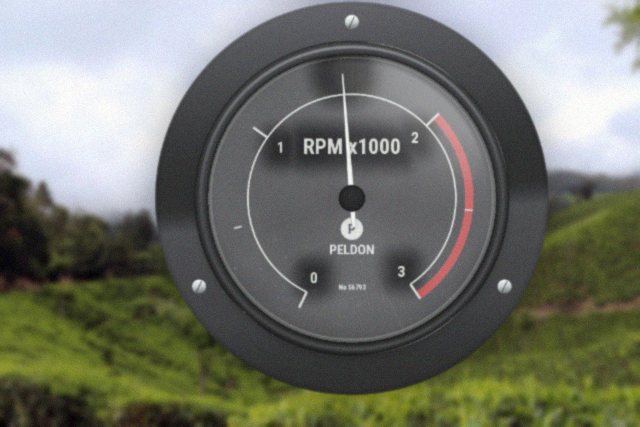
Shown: 1500
